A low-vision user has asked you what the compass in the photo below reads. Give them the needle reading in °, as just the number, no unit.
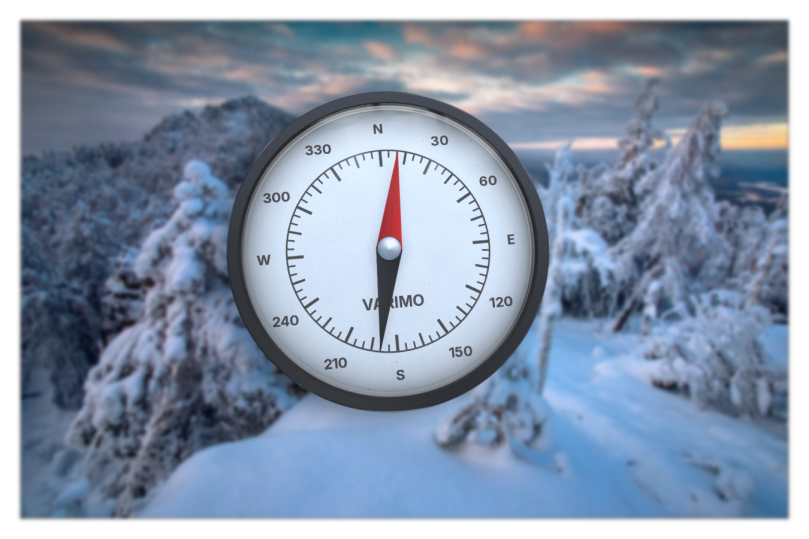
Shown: 10
